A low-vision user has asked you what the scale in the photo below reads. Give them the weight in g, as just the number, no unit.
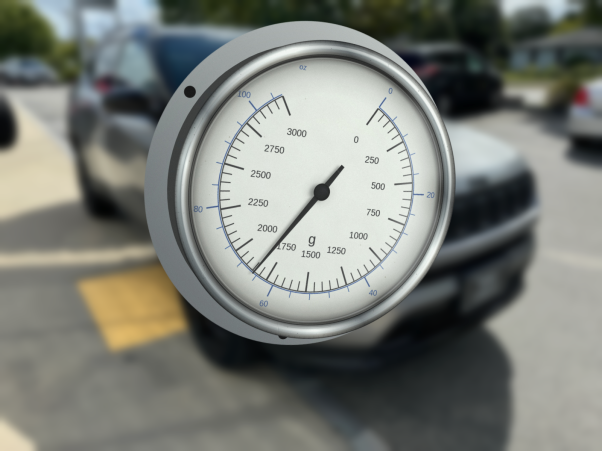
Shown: 1850
